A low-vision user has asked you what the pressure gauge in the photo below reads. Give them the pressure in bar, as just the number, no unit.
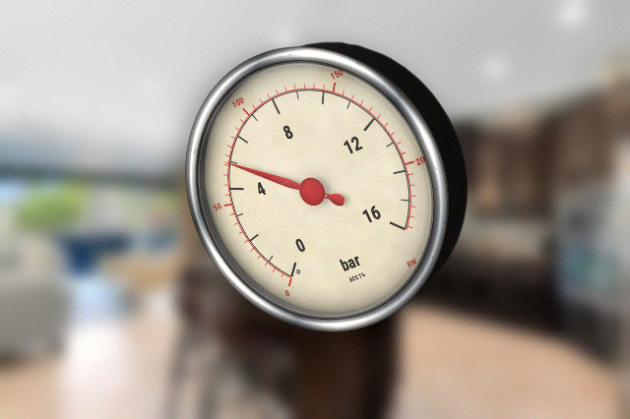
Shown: 5
